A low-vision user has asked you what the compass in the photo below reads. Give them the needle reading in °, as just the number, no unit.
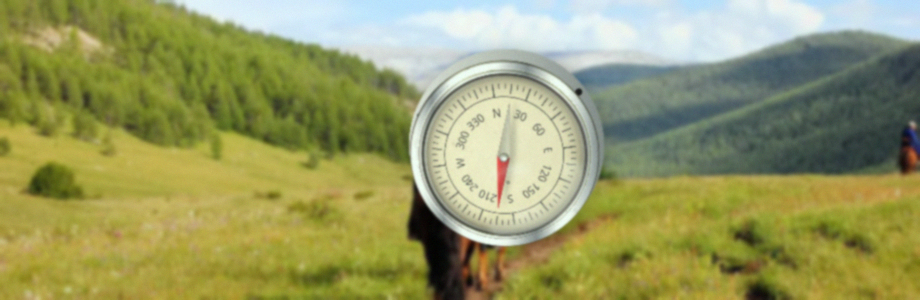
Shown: 195
